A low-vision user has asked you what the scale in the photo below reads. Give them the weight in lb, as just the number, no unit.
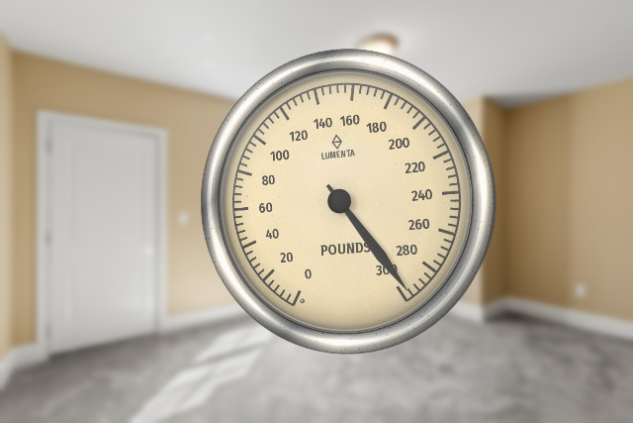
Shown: 296
